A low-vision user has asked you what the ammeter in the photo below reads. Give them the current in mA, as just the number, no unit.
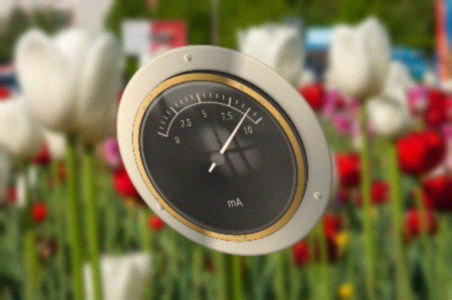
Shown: 9
